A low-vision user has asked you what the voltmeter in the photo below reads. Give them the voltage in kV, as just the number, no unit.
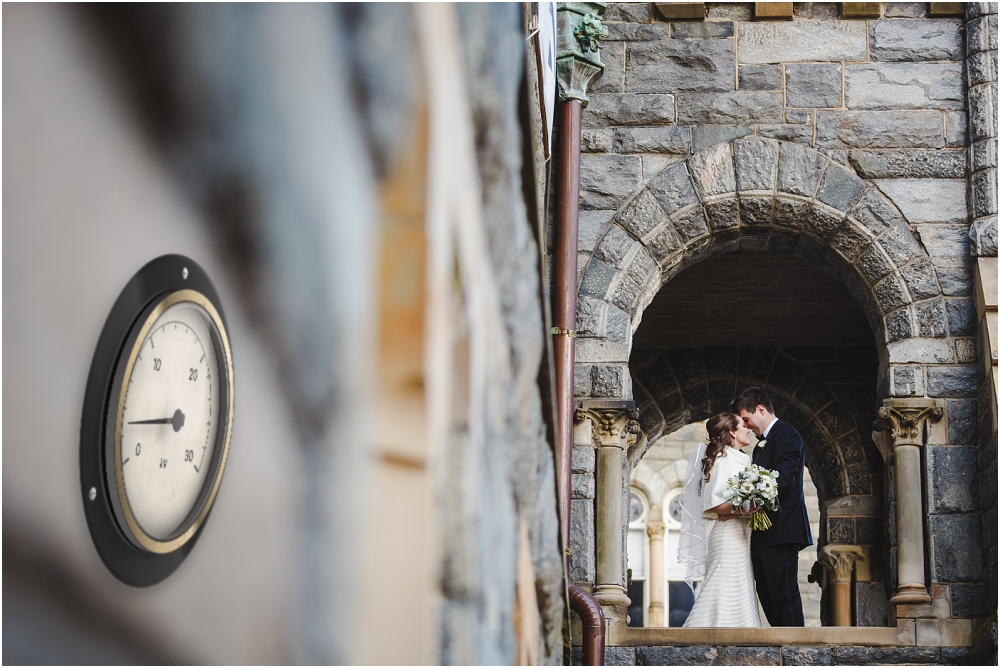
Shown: 3
